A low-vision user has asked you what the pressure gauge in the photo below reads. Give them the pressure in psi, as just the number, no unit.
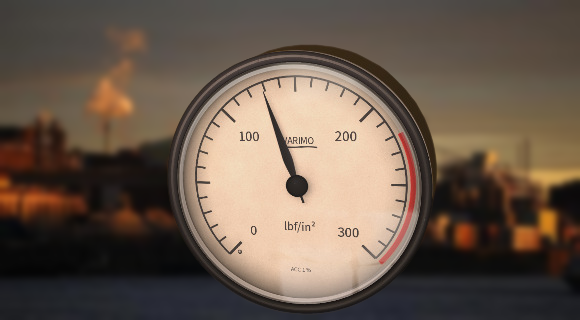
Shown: 130
